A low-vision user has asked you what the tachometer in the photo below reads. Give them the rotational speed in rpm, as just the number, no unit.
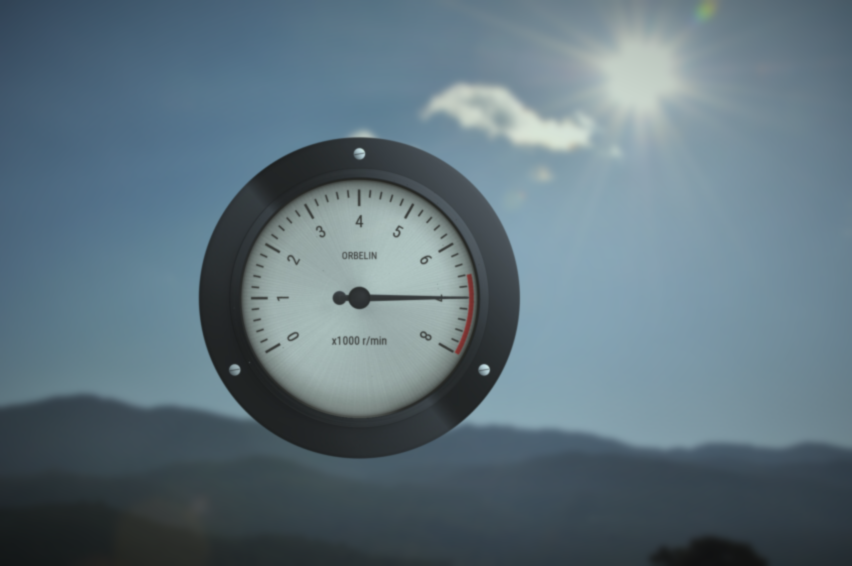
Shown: 7000
